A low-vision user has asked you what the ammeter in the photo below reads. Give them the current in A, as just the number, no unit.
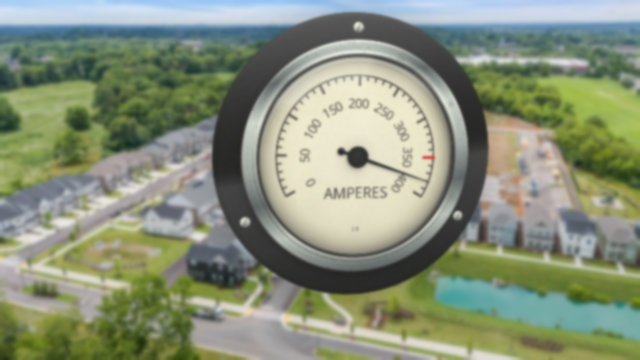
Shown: 380
